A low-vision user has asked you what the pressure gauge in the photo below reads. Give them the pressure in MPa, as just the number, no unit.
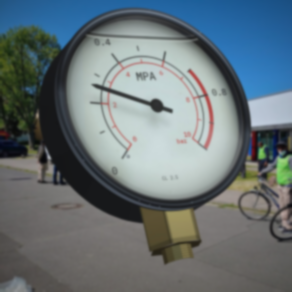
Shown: 0.25
